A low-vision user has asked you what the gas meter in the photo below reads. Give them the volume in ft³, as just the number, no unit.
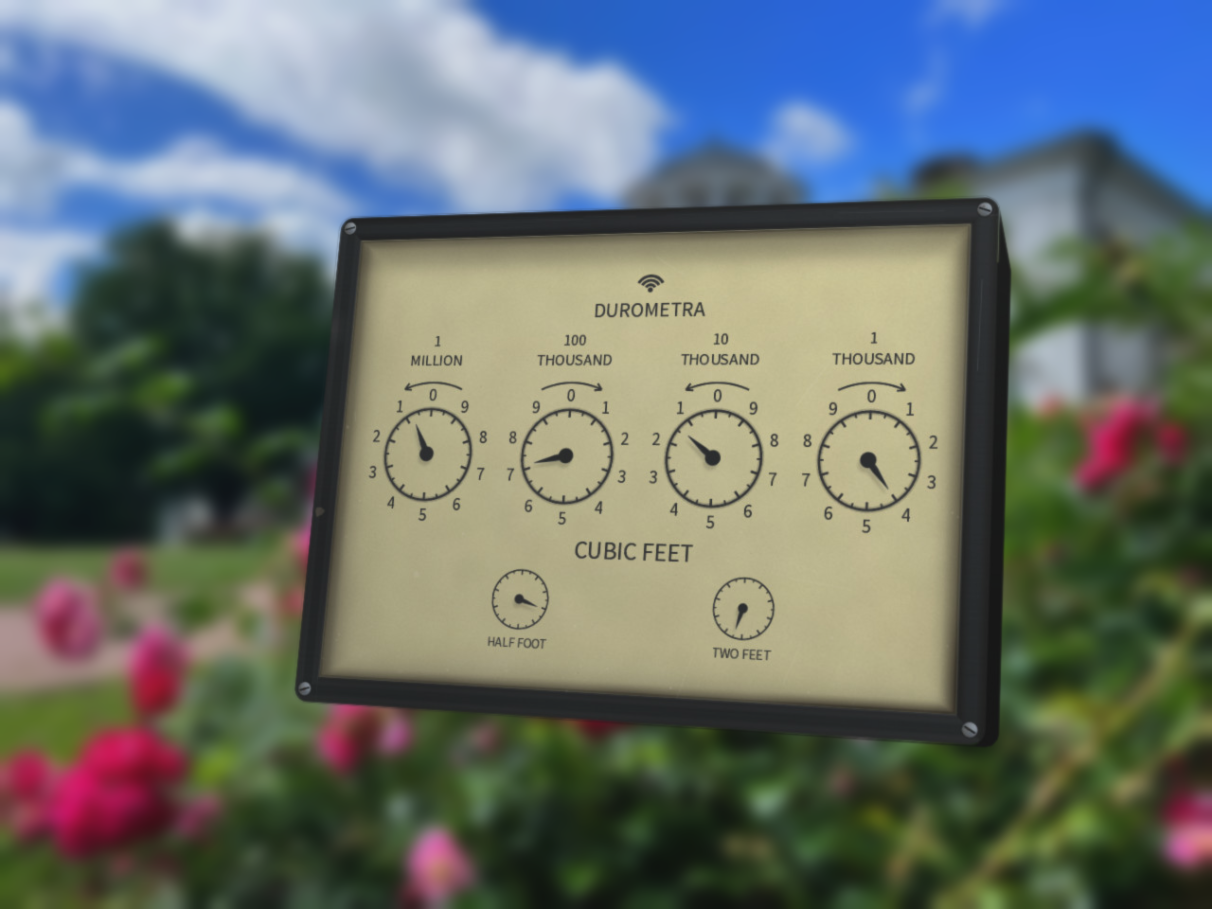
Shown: 71400
